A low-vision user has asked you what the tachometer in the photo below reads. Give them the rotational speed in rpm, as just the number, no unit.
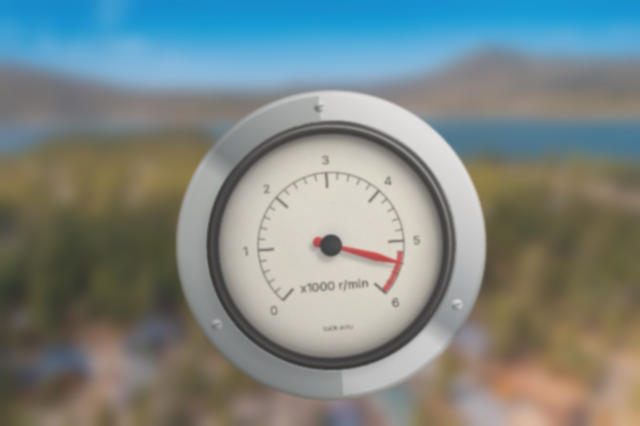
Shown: 5400
